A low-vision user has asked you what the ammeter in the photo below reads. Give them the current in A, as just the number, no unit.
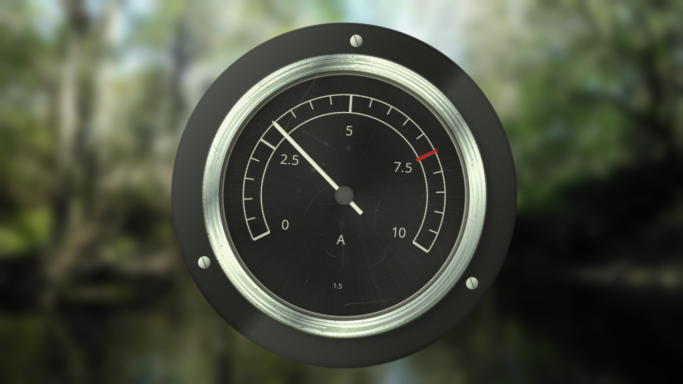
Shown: 3
